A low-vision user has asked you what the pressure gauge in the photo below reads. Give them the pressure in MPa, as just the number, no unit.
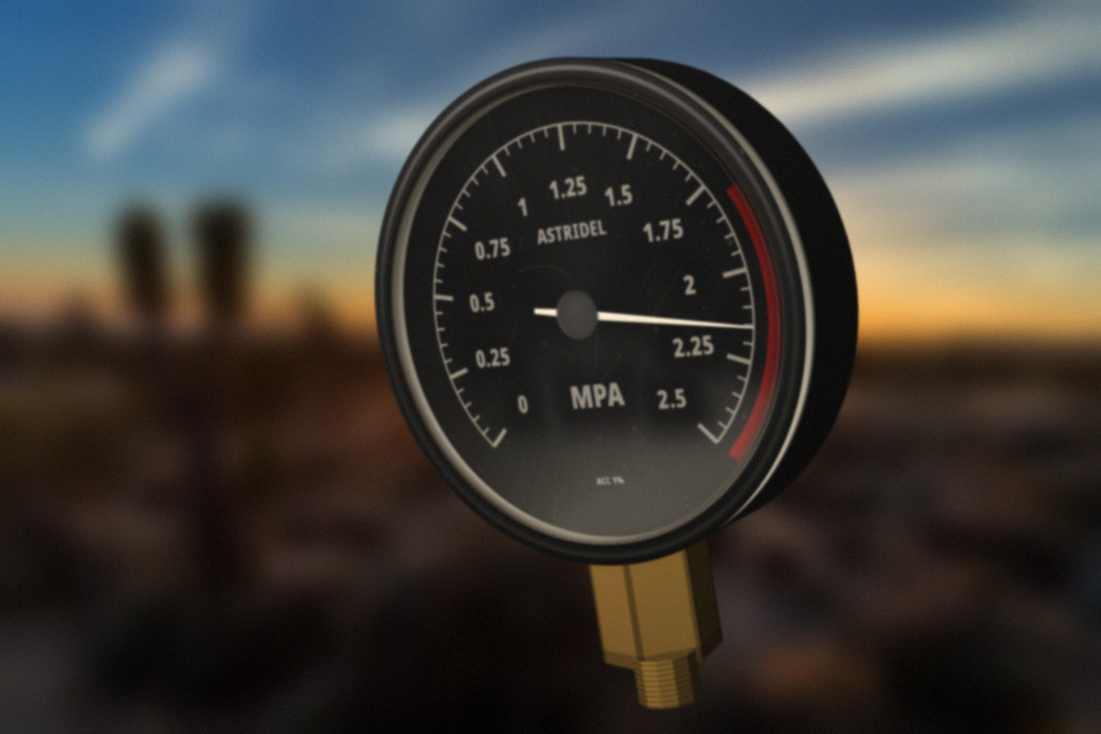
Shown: 2.15
